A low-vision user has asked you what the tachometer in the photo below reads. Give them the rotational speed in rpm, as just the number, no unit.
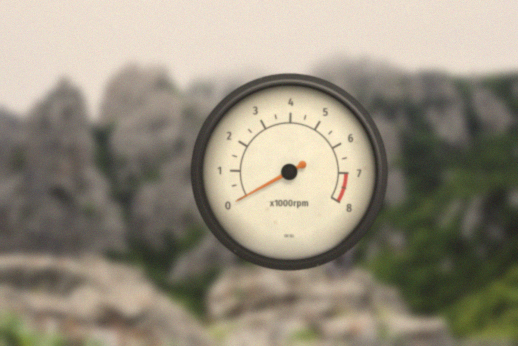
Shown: 0
